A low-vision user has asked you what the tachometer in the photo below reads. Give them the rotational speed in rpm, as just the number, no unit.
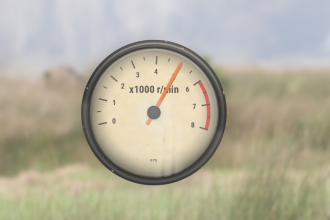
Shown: 5000
